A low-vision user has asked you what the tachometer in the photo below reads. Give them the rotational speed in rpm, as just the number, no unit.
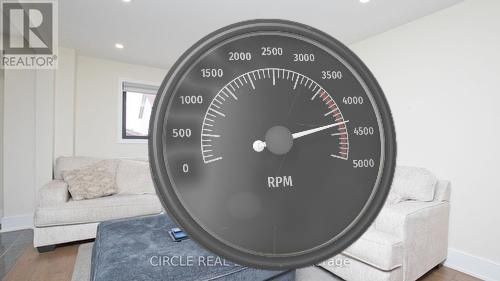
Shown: 4300
